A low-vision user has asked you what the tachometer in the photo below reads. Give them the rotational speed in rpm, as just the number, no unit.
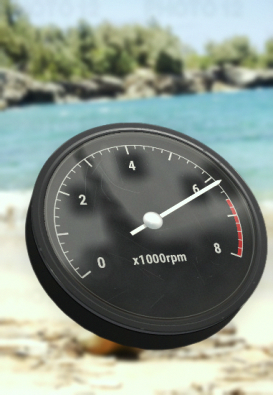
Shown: 6200
